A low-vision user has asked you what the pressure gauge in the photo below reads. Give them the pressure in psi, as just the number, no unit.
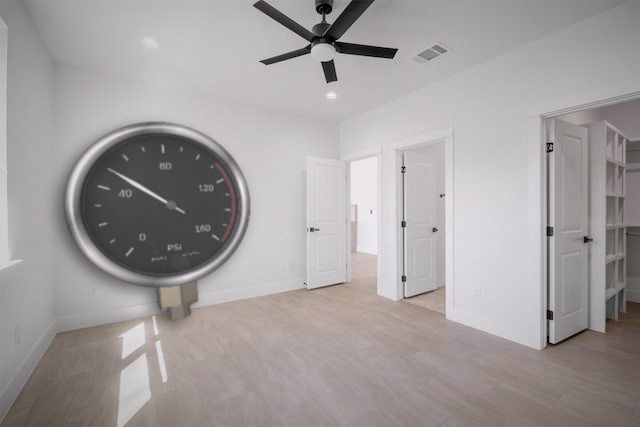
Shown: 50
